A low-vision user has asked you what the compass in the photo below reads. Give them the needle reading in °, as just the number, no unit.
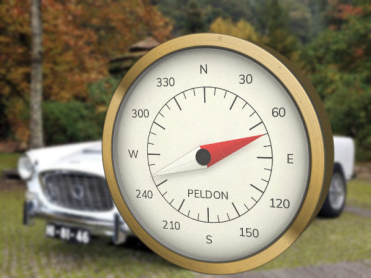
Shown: 70
